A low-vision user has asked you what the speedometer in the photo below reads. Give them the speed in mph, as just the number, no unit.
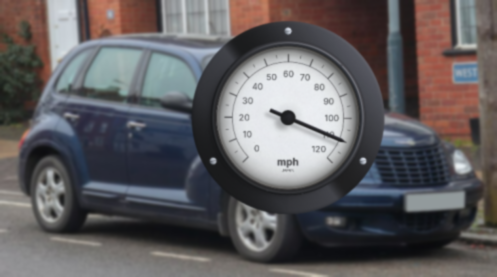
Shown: 110
